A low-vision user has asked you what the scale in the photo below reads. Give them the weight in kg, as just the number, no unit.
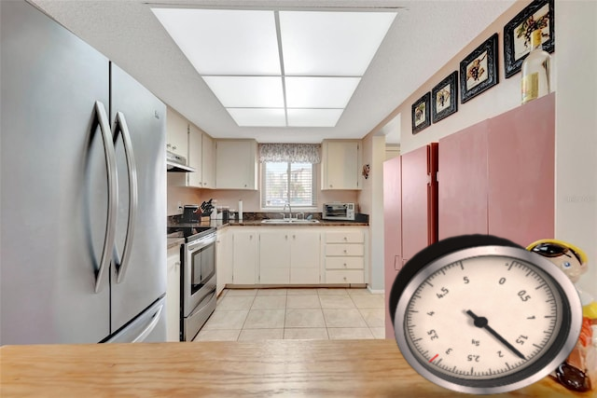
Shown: 1.75
